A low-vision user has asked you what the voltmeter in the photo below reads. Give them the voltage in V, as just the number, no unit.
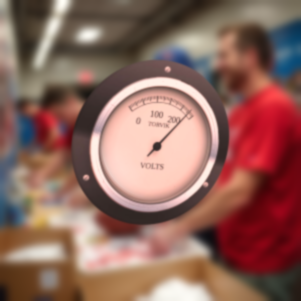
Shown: 225
